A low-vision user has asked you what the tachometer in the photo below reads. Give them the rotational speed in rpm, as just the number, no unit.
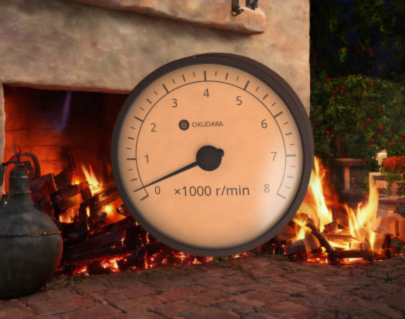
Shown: 250
